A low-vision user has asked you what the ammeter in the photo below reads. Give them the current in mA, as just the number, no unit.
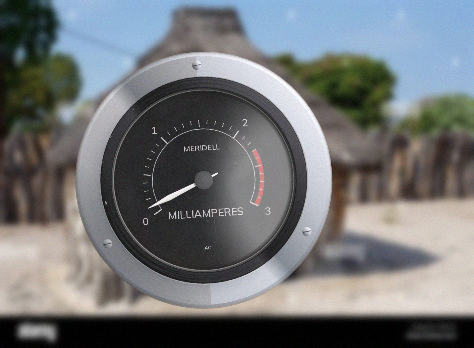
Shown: 0.1
